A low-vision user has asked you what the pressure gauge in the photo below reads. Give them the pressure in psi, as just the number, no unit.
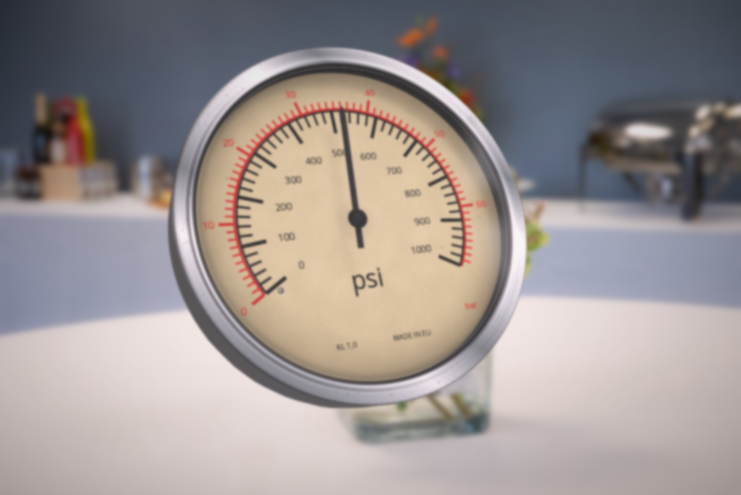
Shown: 520
